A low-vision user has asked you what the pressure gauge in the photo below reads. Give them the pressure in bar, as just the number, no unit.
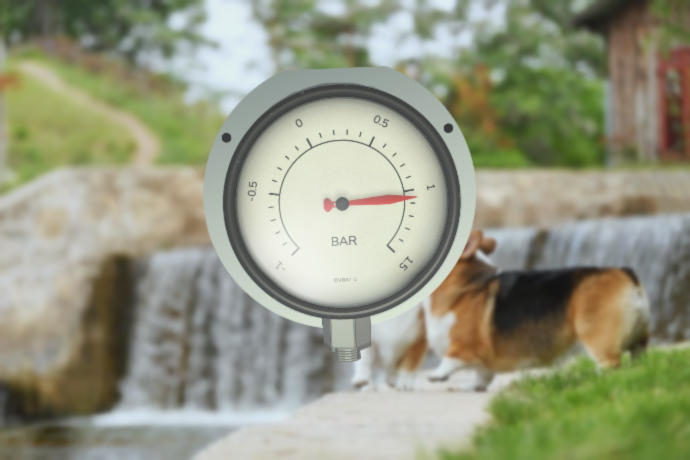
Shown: 1.05
